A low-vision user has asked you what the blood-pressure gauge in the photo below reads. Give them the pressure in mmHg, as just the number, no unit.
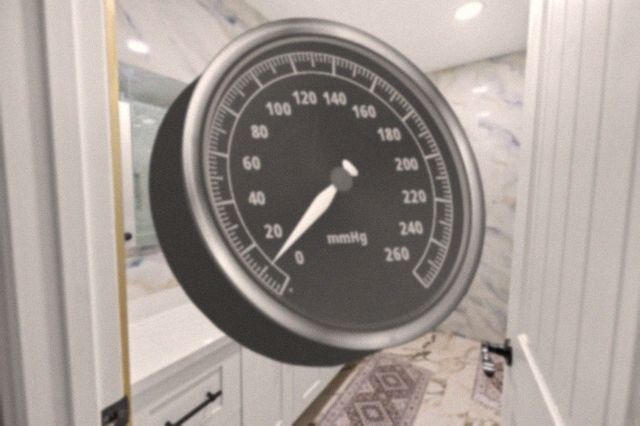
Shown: 10
